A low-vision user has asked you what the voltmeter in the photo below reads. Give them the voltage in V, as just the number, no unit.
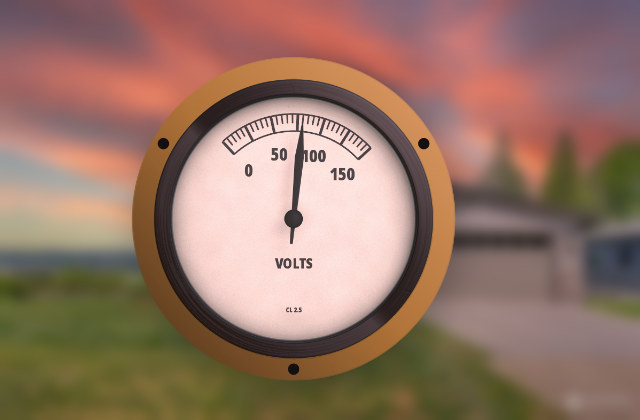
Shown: 80
